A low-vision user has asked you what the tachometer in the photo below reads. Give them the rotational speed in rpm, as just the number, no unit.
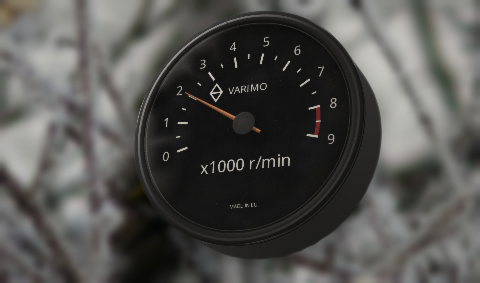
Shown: 2000
